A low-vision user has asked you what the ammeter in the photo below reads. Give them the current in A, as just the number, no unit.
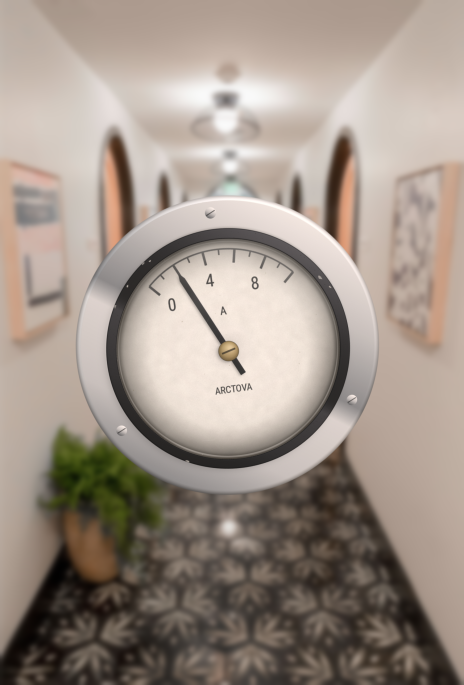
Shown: 2
